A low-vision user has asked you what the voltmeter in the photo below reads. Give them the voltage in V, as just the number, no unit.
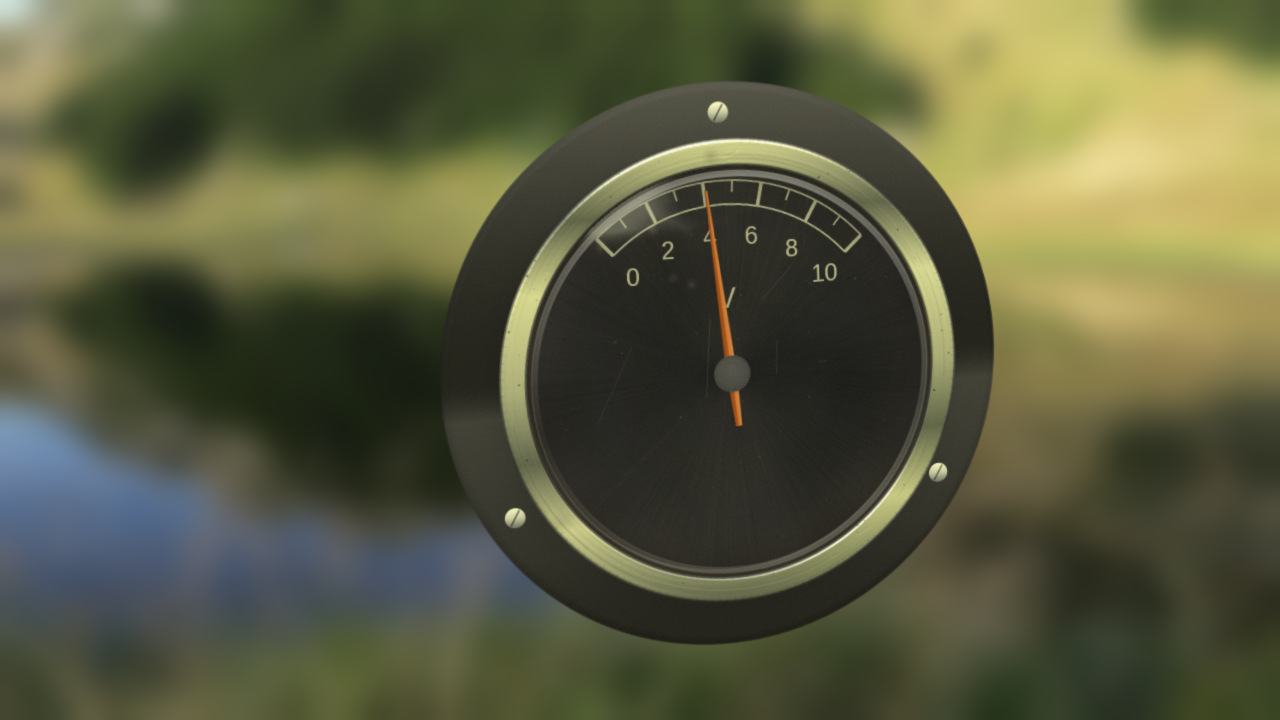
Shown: 4
